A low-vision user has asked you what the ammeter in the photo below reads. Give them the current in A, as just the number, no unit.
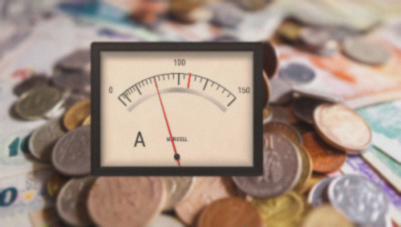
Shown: 75
